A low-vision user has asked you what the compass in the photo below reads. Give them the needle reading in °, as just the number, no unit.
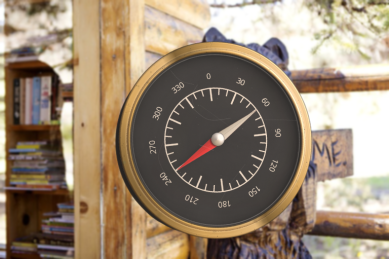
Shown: 240
